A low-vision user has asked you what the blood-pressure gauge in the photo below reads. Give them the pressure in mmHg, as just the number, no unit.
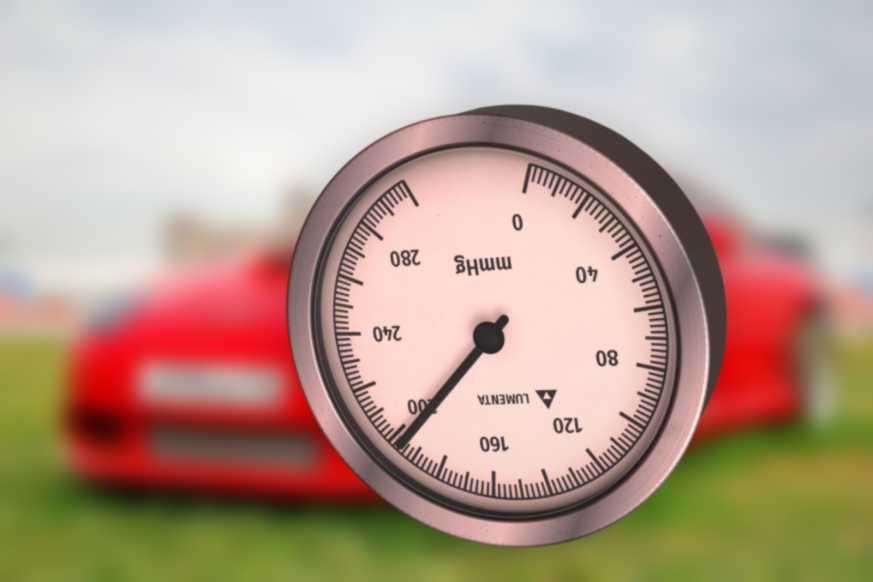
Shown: 196
